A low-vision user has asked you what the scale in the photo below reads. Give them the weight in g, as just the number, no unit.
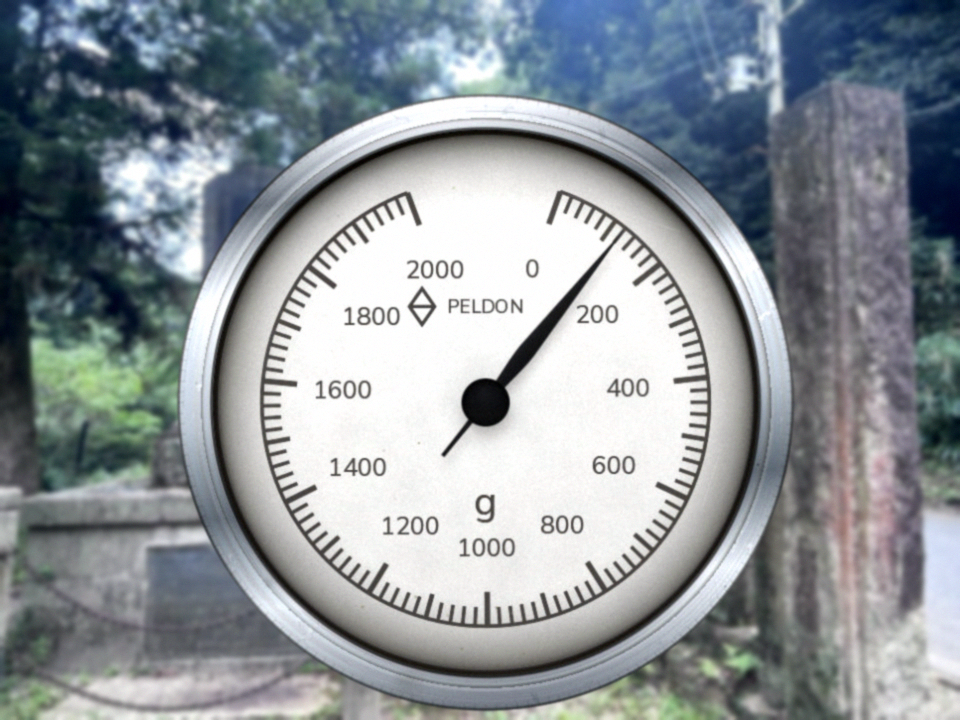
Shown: 120
